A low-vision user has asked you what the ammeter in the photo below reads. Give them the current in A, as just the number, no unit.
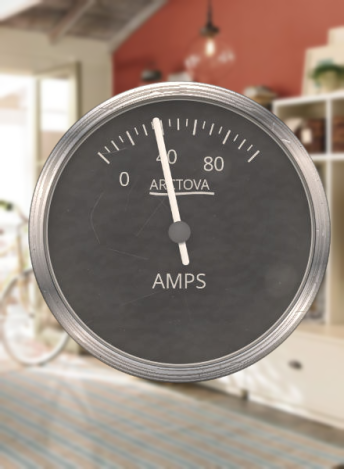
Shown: 37.5
